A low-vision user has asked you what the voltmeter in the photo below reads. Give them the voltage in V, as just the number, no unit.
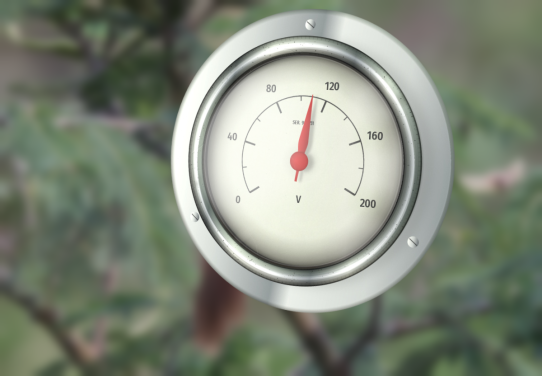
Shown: 110
